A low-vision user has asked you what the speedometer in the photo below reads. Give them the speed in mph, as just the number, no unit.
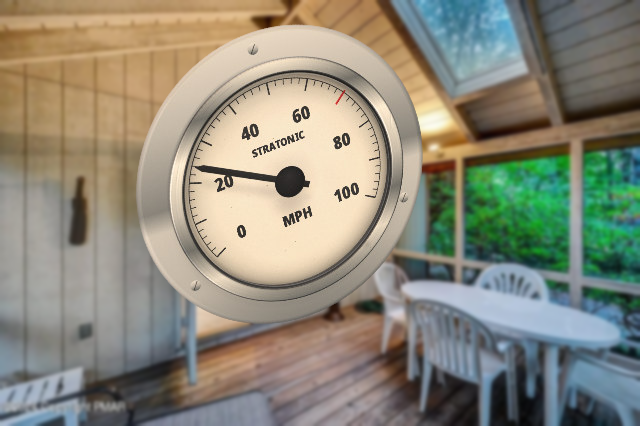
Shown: 24
